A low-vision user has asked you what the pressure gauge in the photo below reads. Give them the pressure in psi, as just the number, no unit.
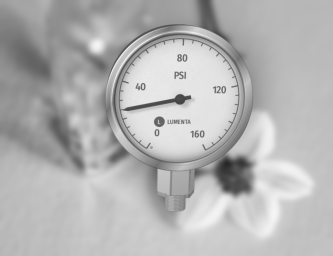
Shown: 25
